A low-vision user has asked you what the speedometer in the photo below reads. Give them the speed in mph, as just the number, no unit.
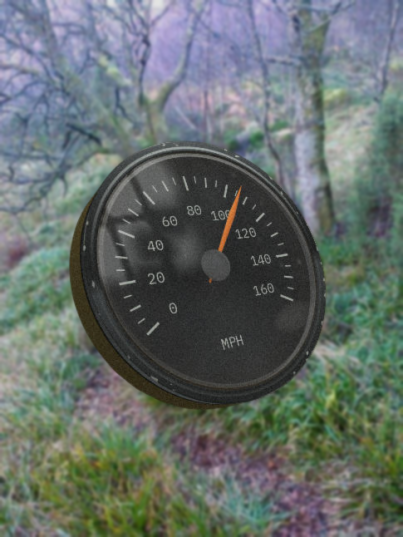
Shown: 105
